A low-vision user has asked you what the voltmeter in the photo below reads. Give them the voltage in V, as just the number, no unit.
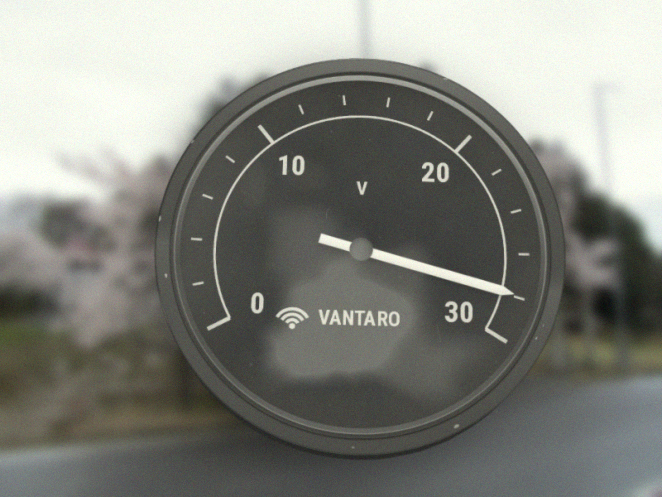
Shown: 28
